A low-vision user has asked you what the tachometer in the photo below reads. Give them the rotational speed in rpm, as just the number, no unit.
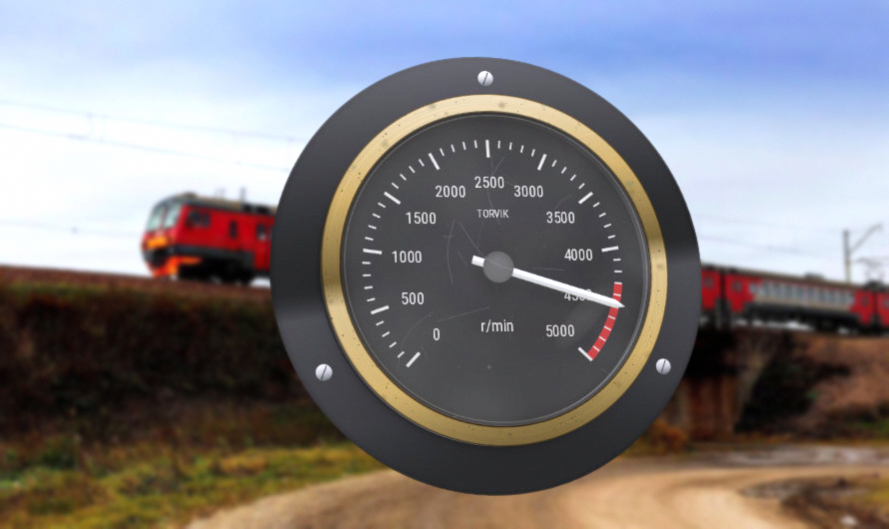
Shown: 4500
